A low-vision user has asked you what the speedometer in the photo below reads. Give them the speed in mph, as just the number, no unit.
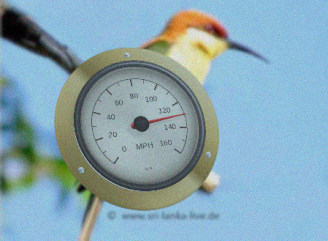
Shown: 130
